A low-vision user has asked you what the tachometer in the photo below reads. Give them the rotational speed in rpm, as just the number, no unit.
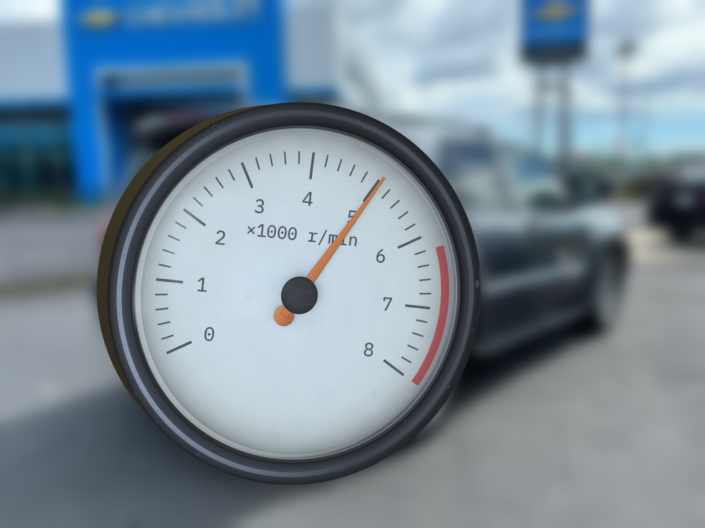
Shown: 5000
